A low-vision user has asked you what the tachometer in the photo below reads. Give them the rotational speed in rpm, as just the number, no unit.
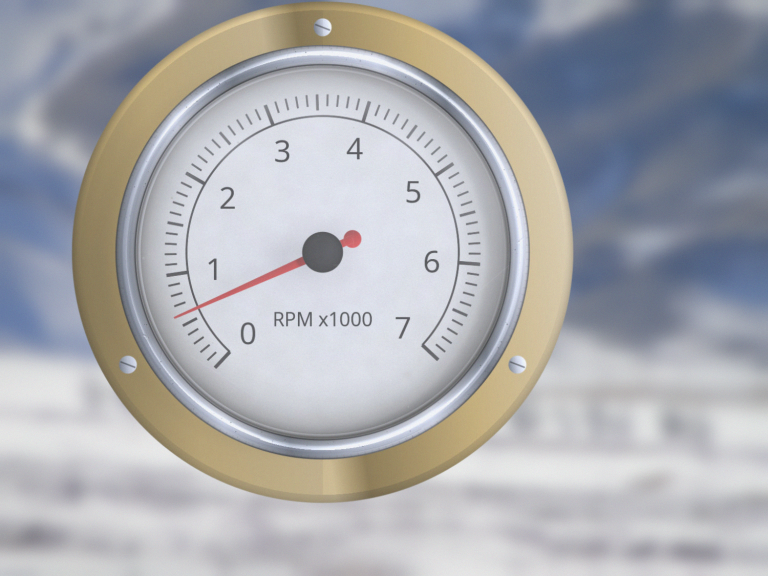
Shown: 600
